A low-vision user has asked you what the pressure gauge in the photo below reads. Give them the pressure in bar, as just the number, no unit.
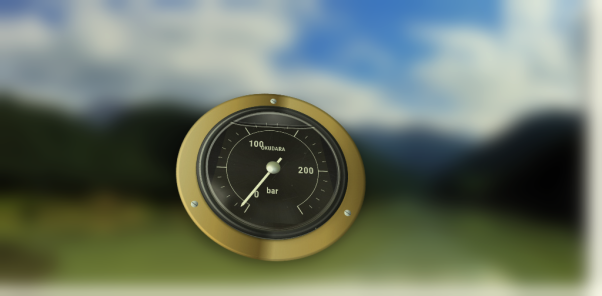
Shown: 5
